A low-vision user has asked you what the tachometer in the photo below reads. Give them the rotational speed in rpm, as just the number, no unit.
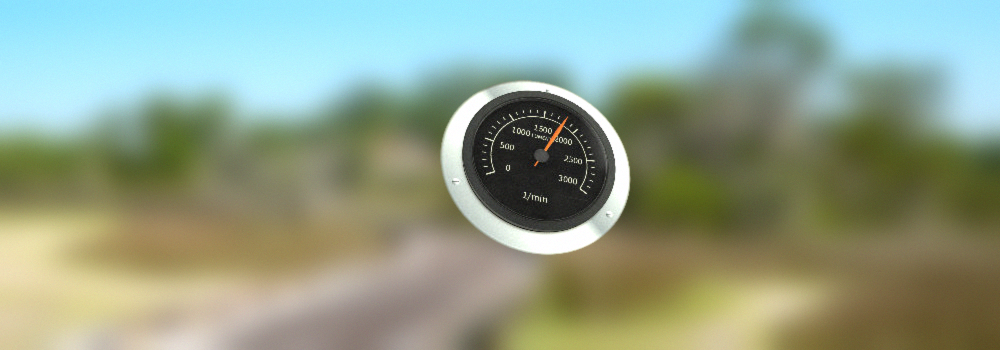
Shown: 1800
